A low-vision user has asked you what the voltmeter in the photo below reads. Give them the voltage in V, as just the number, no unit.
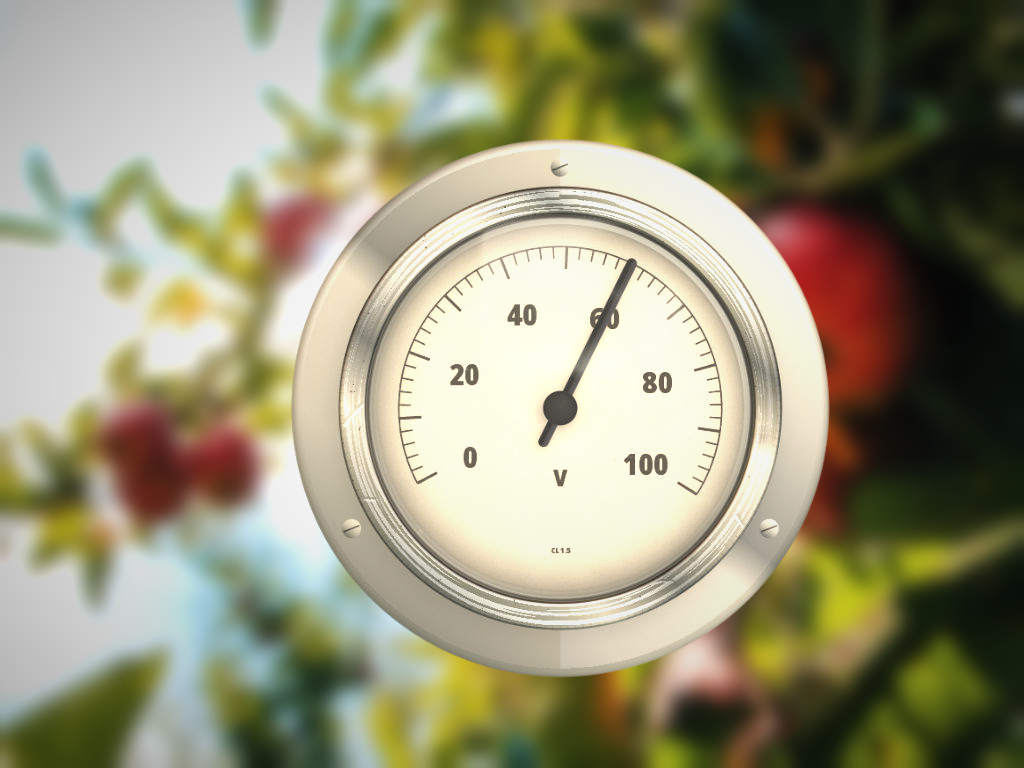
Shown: 60
